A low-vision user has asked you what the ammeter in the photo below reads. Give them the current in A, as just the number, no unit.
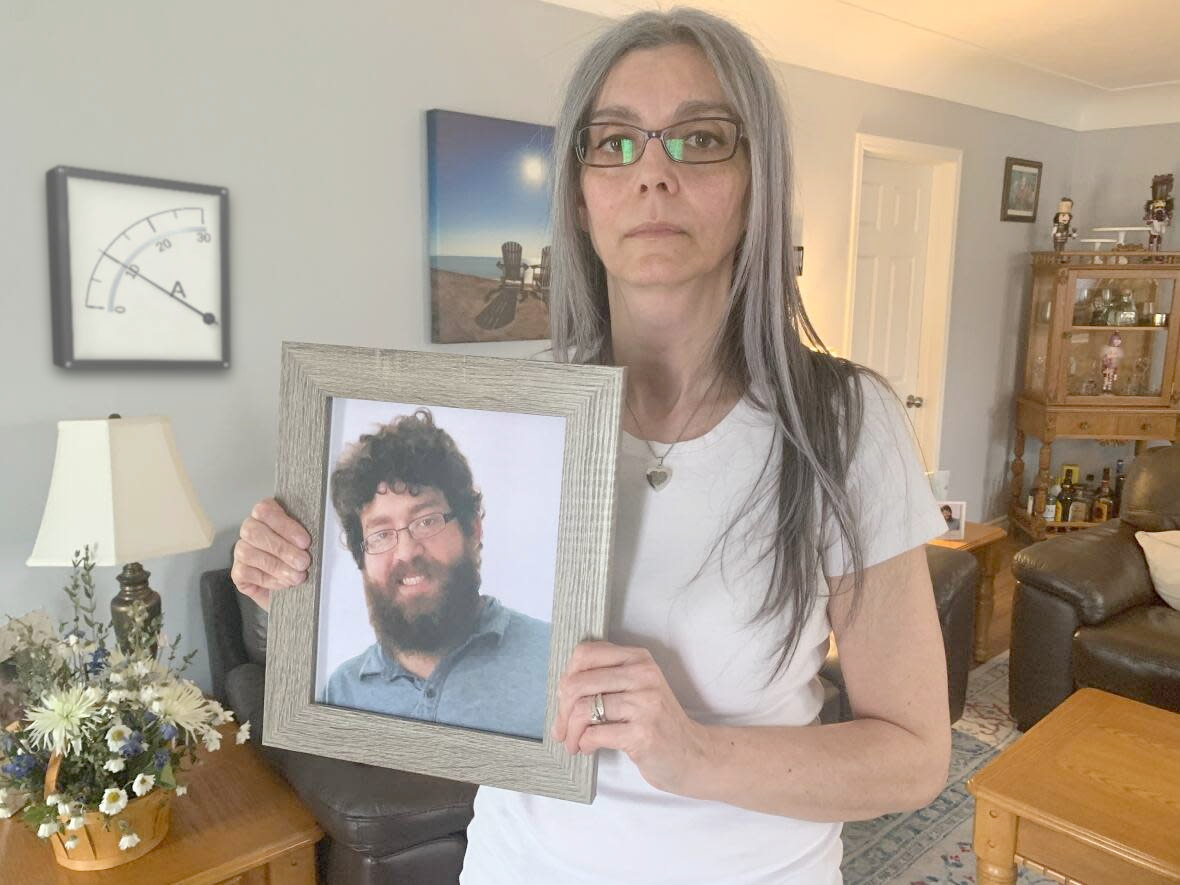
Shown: 10
